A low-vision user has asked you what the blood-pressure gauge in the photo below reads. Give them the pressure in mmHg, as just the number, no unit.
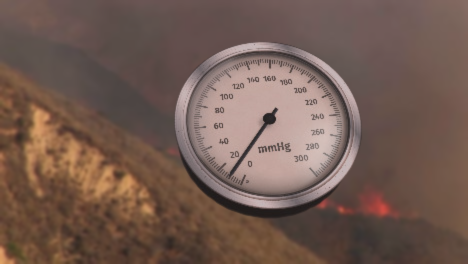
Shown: 10
